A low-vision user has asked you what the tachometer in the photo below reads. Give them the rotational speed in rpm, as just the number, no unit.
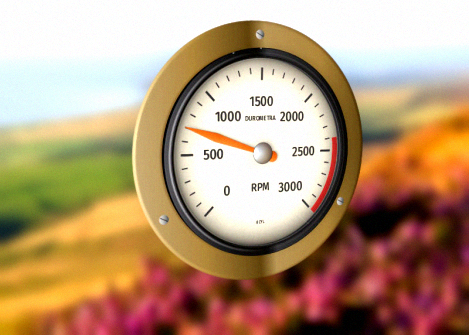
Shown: 700
